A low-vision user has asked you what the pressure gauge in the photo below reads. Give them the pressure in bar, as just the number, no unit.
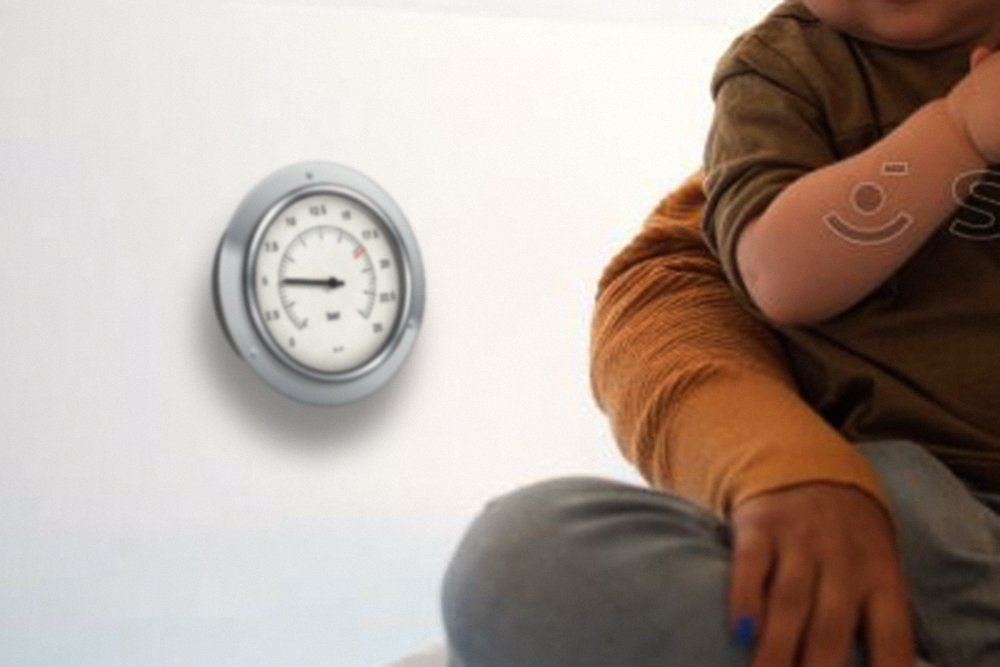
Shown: 5
